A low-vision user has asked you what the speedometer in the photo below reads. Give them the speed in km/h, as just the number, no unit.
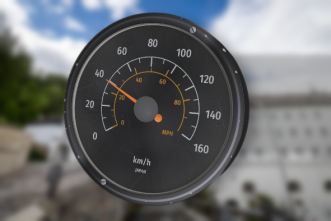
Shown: 40
